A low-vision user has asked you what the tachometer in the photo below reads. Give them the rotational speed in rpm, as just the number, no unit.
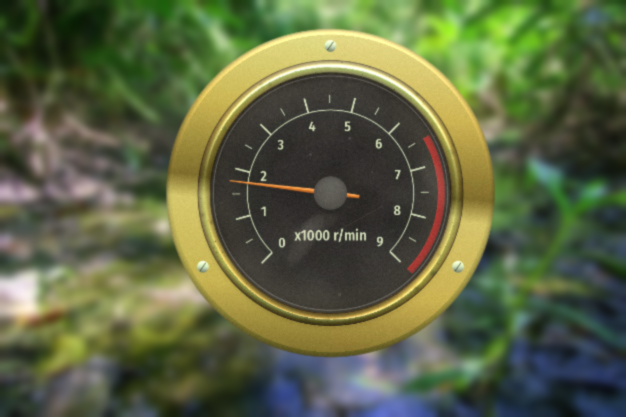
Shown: 1750
